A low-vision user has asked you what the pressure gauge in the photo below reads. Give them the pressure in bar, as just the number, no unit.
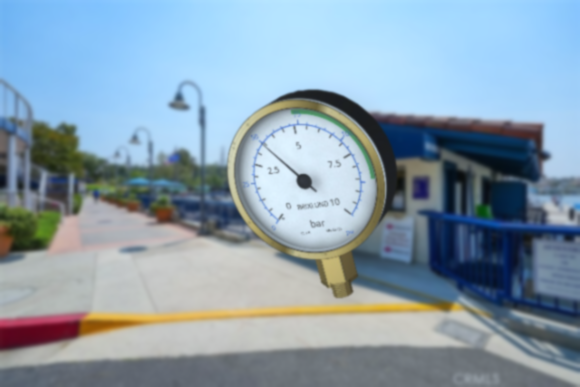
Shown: 3.5
